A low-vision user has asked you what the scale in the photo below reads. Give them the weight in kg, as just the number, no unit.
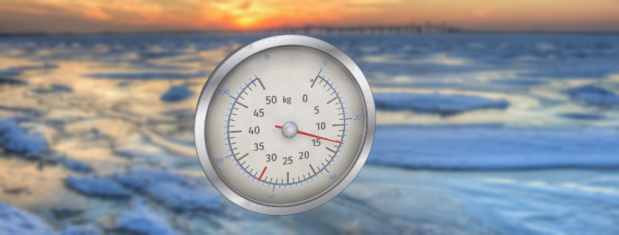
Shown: 13
